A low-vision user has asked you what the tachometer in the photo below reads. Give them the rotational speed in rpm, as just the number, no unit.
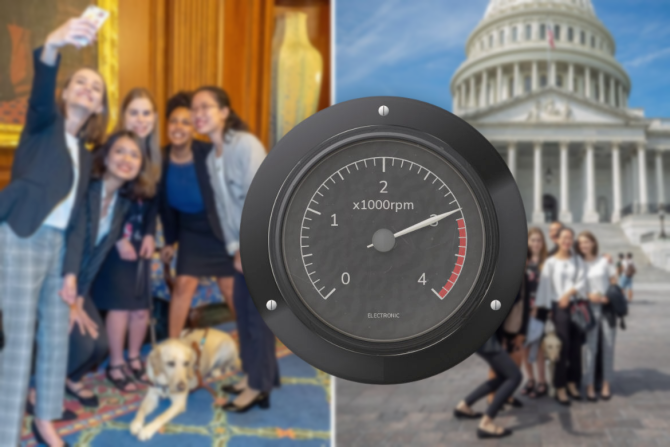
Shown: 3000
